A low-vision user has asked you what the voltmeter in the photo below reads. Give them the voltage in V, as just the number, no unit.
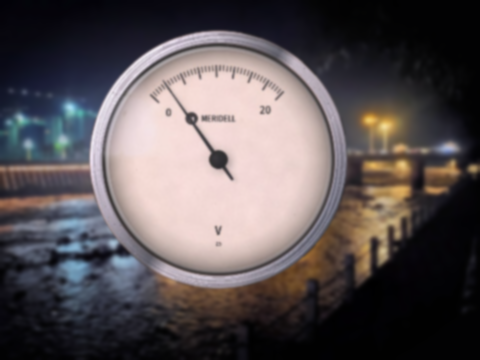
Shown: 2.5
